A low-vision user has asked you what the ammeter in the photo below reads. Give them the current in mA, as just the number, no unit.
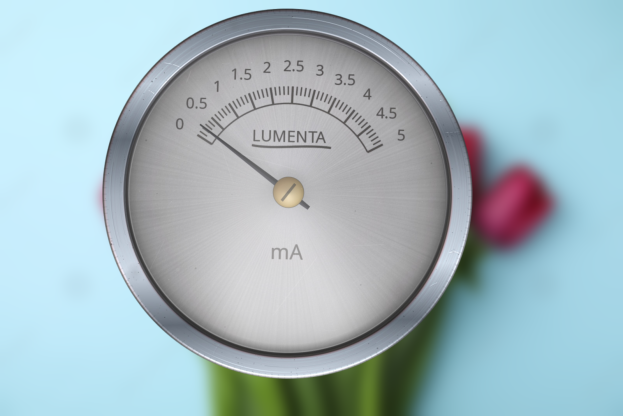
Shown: 0.2
